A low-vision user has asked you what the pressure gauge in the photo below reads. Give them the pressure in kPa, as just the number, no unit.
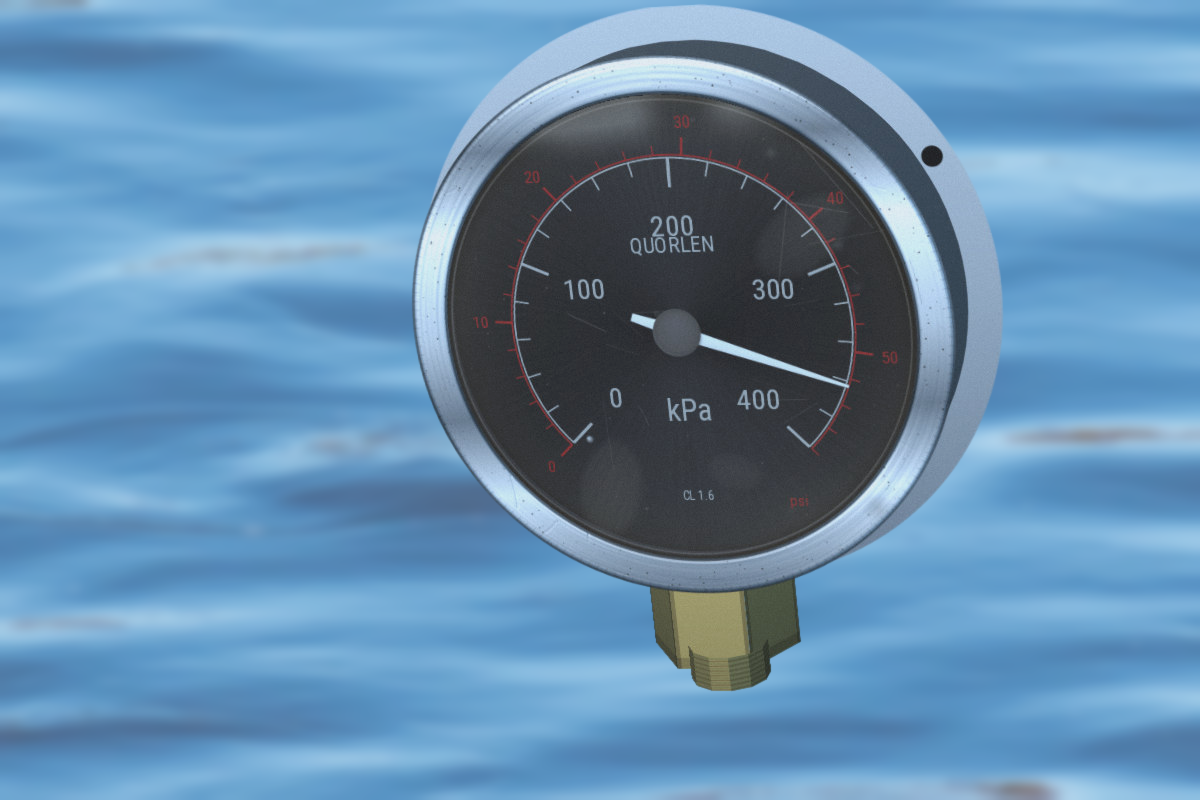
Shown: 360
